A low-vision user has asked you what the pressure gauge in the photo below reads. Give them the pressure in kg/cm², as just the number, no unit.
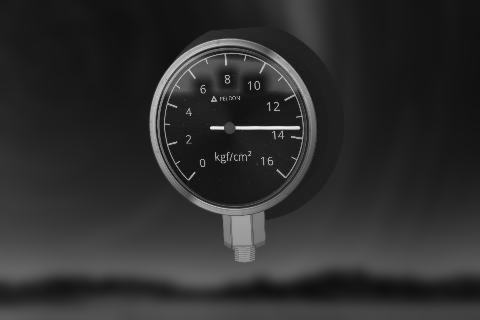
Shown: 13.5
